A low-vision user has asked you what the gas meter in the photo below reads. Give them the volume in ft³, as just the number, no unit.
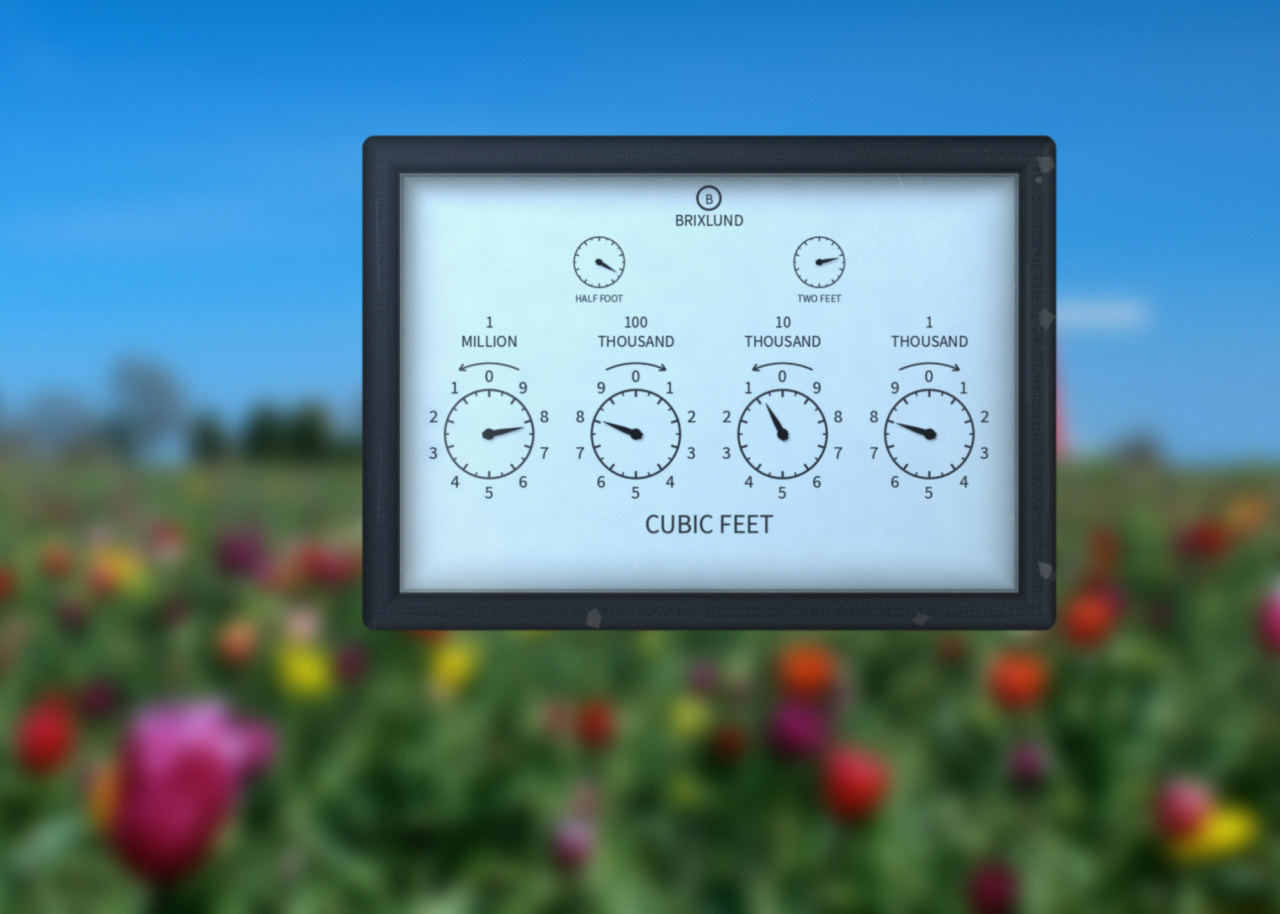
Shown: 780800
